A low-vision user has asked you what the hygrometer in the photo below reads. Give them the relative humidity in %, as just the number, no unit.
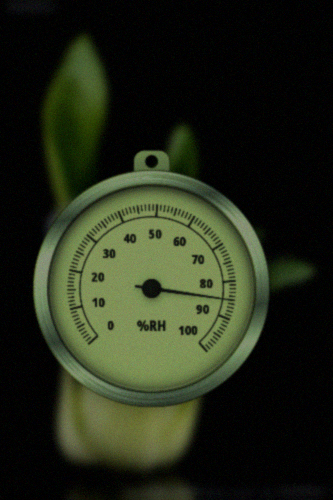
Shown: 85
